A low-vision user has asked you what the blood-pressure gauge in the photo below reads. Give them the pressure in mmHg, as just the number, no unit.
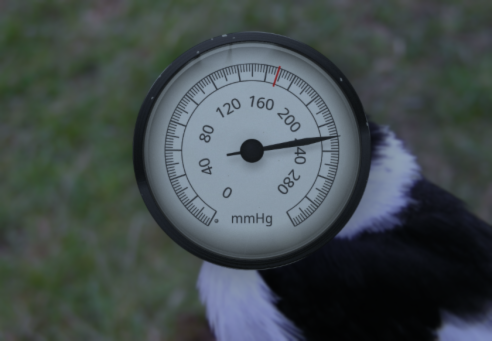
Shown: 230
